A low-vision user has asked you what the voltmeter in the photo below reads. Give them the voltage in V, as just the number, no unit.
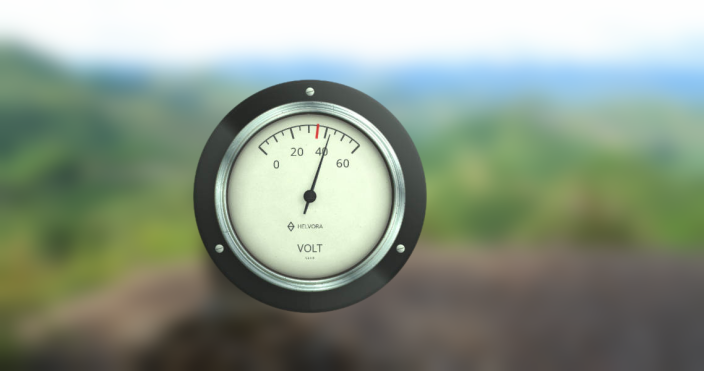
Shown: 42.5
